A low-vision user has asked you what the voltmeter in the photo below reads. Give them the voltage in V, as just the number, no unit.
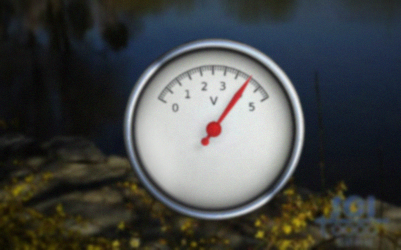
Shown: 4
